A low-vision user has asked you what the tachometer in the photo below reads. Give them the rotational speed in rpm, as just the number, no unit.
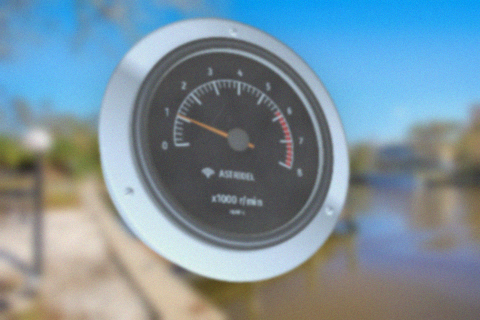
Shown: 1000
